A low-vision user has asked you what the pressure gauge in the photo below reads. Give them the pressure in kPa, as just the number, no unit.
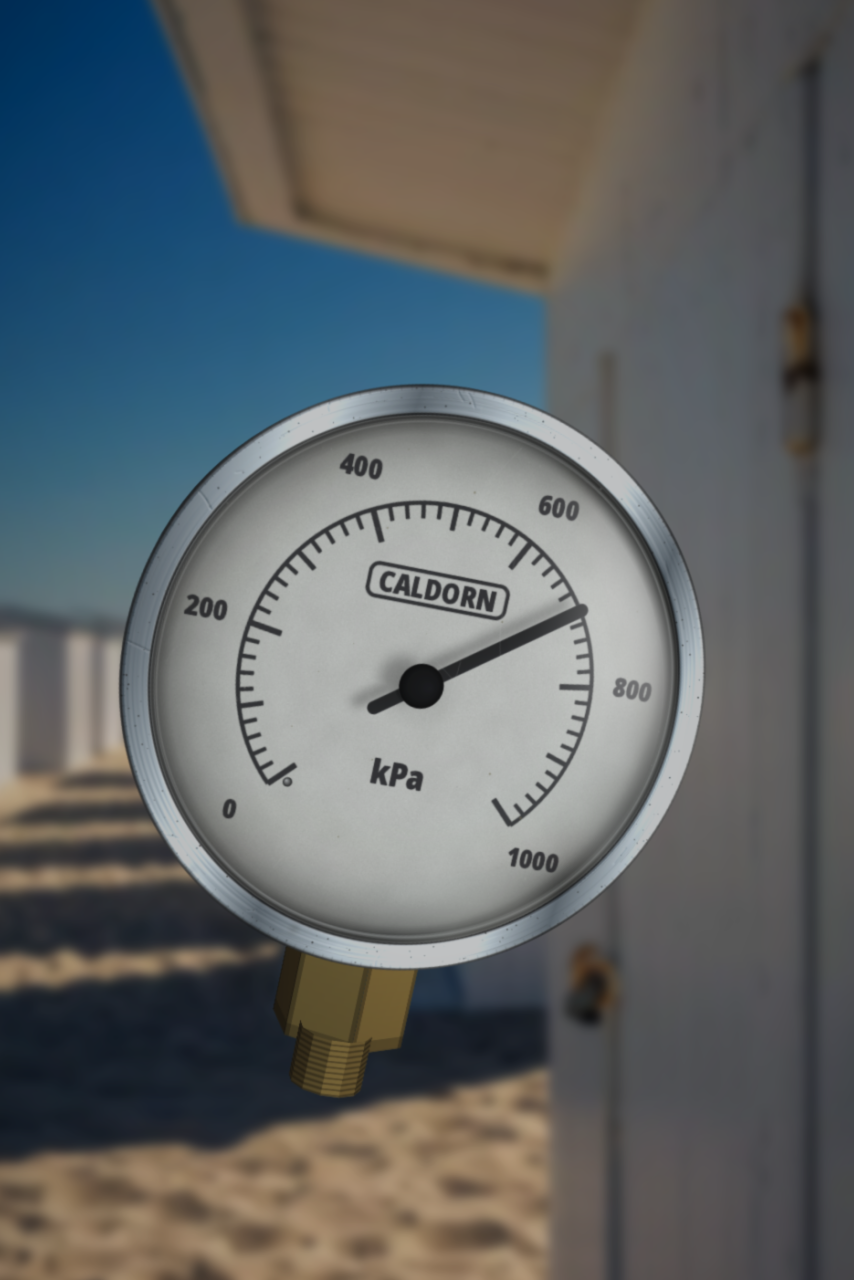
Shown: 700
